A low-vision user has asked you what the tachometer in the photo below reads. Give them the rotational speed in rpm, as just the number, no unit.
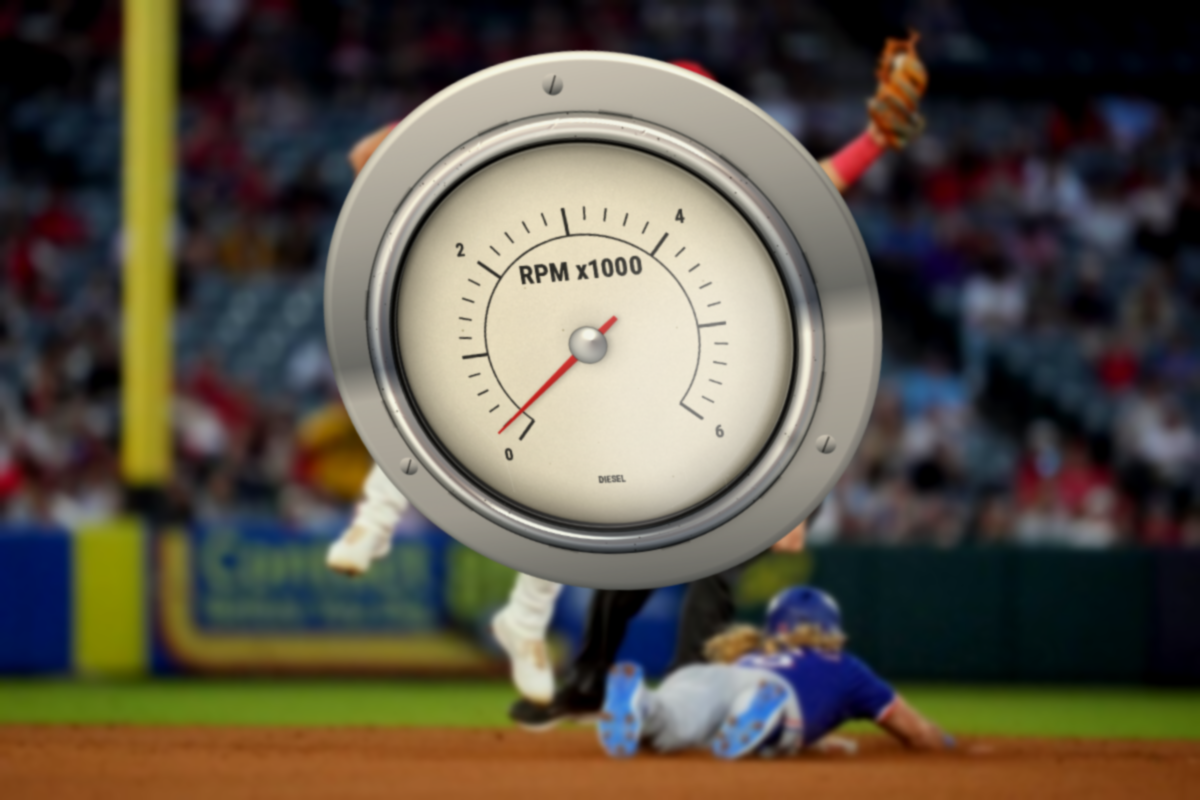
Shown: 200
